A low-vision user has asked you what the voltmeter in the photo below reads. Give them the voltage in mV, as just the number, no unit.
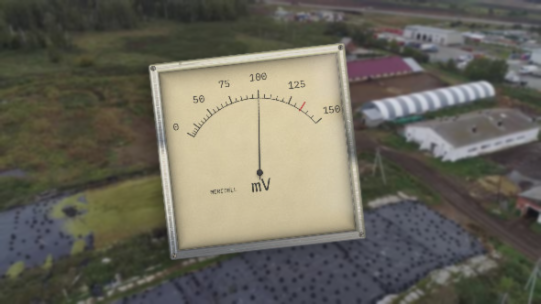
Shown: 100
